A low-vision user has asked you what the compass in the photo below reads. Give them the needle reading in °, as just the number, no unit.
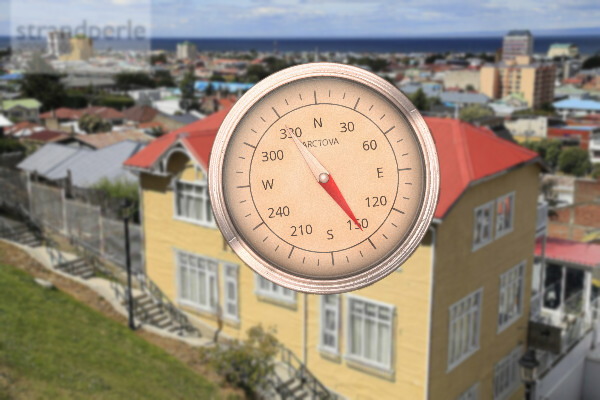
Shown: 150
